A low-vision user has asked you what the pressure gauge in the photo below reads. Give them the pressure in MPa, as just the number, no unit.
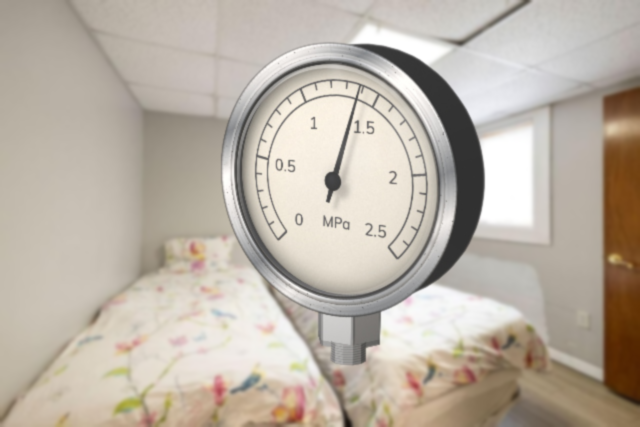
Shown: 1.4
